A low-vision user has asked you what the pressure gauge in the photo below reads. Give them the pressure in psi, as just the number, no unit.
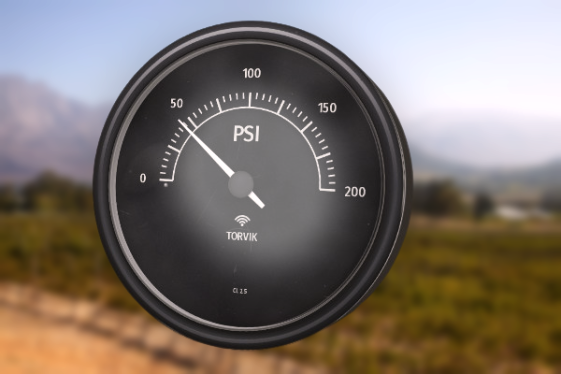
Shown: 45
